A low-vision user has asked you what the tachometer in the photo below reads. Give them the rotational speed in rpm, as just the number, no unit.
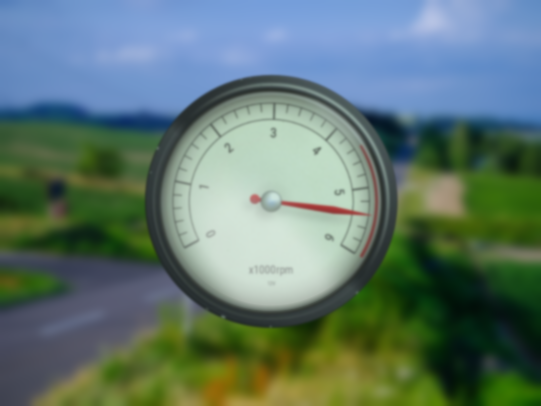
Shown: 5400
